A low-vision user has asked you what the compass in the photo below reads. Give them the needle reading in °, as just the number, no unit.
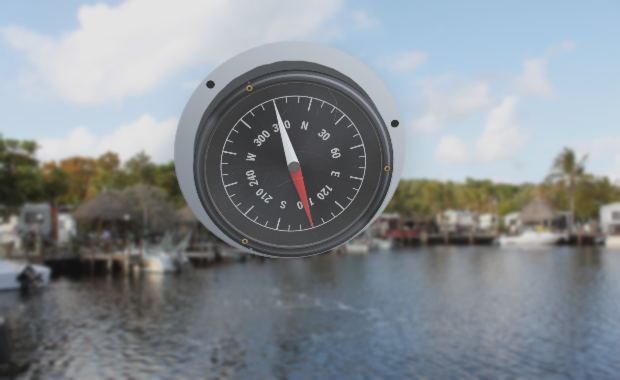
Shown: 150
